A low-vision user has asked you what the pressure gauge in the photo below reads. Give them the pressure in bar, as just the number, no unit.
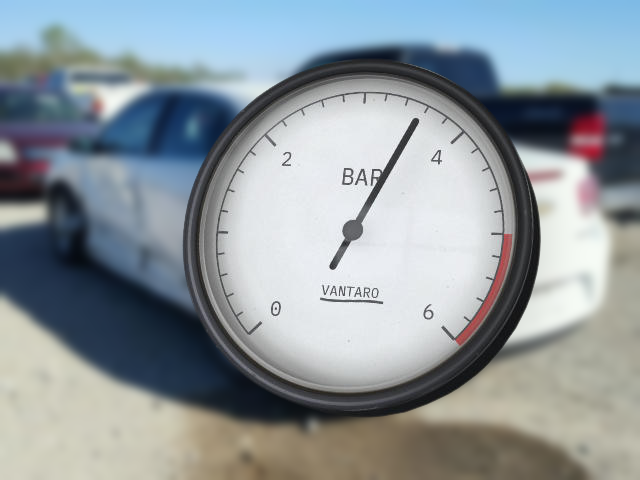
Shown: 3.6
